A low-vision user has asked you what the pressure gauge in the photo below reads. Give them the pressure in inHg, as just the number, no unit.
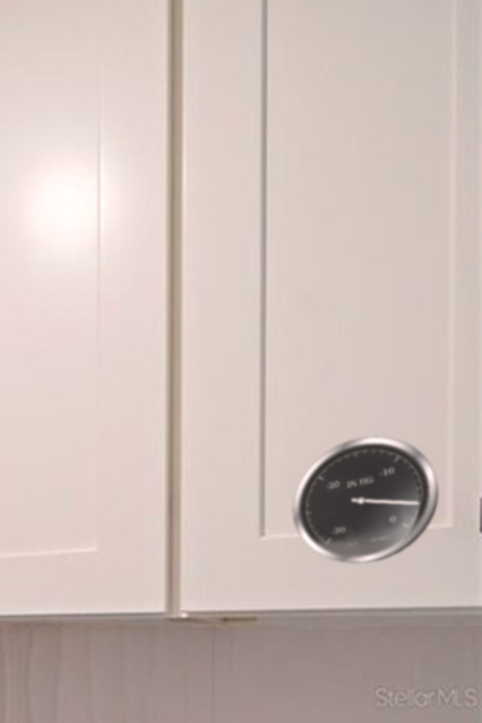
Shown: -3
